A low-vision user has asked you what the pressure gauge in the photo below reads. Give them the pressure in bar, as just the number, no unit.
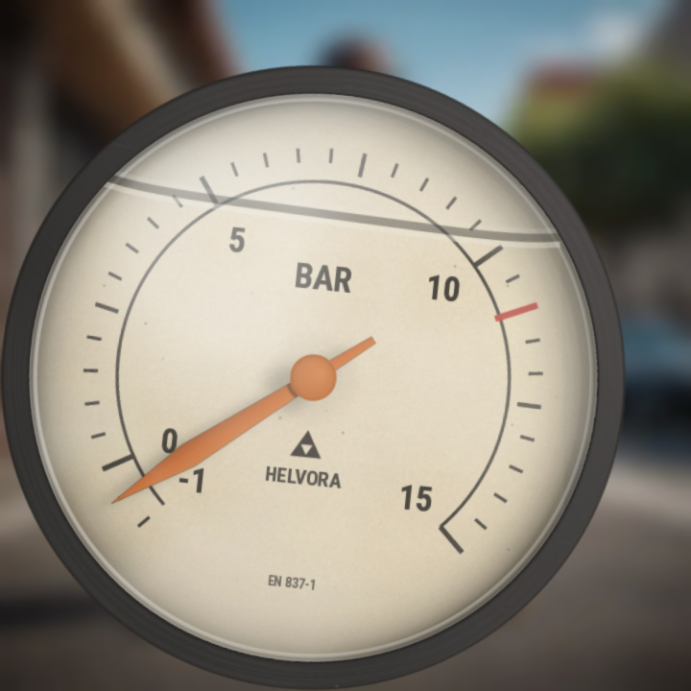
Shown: -0.5
